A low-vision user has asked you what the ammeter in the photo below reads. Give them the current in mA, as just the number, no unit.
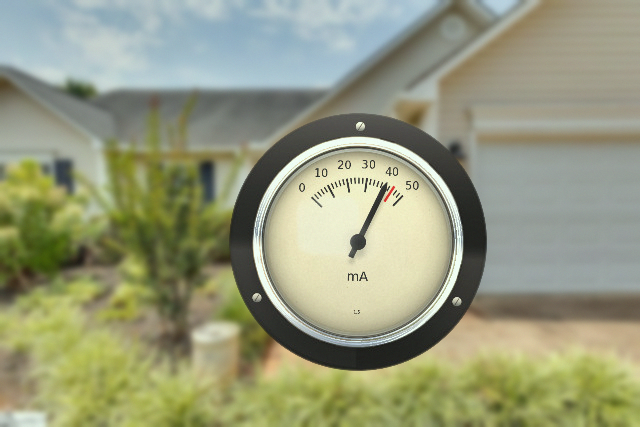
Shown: 40
